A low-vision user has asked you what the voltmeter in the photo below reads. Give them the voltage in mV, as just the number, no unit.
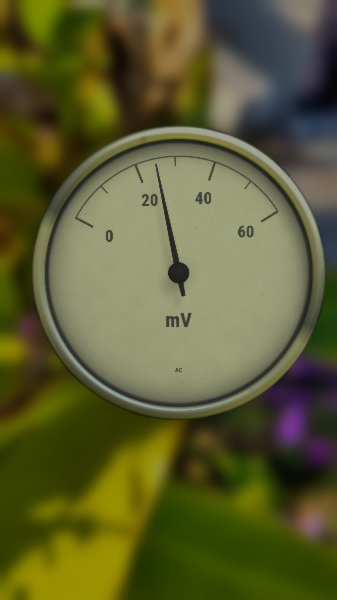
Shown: 25
